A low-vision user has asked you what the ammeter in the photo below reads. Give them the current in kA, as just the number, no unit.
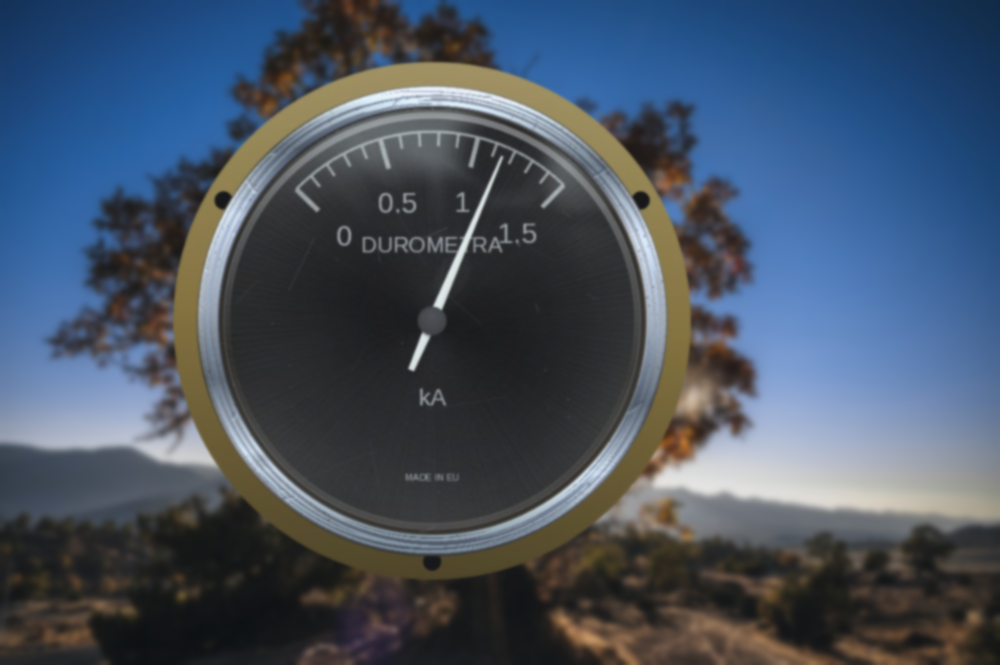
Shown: 1.15
